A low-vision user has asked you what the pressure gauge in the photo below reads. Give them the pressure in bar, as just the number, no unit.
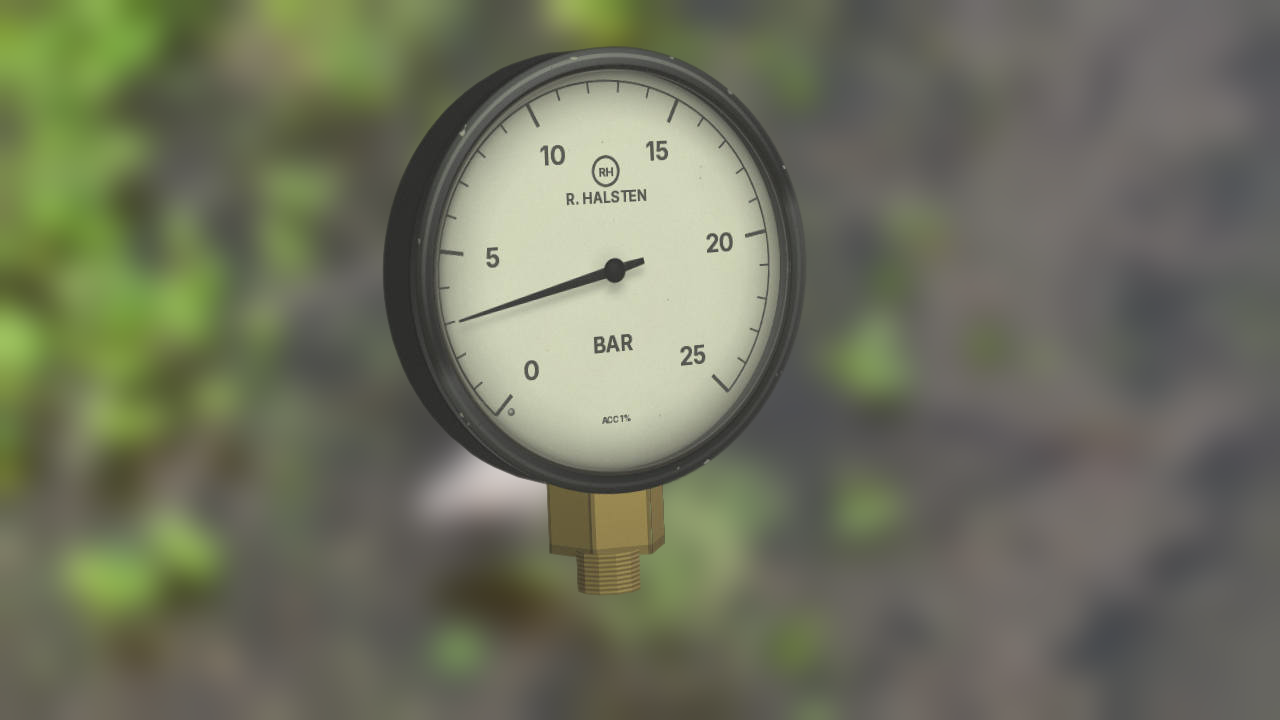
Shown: 3
